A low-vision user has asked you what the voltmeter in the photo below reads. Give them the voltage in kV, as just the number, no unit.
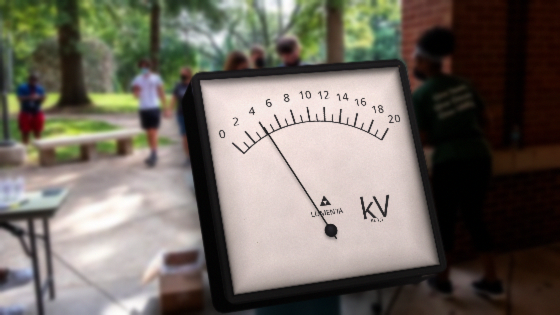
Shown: 4
